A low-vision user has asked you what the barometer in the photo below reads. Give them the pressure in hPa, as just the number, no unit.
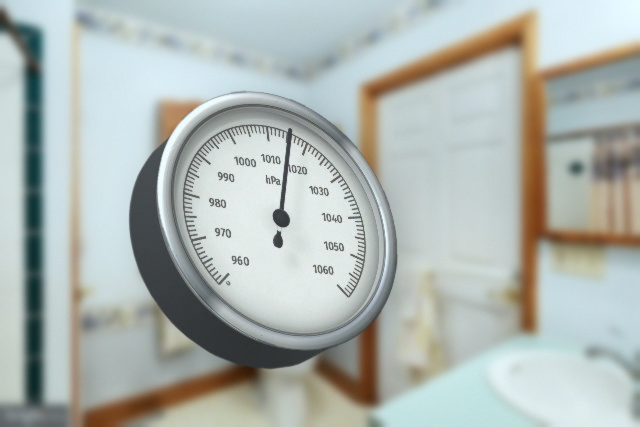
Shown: 1015
